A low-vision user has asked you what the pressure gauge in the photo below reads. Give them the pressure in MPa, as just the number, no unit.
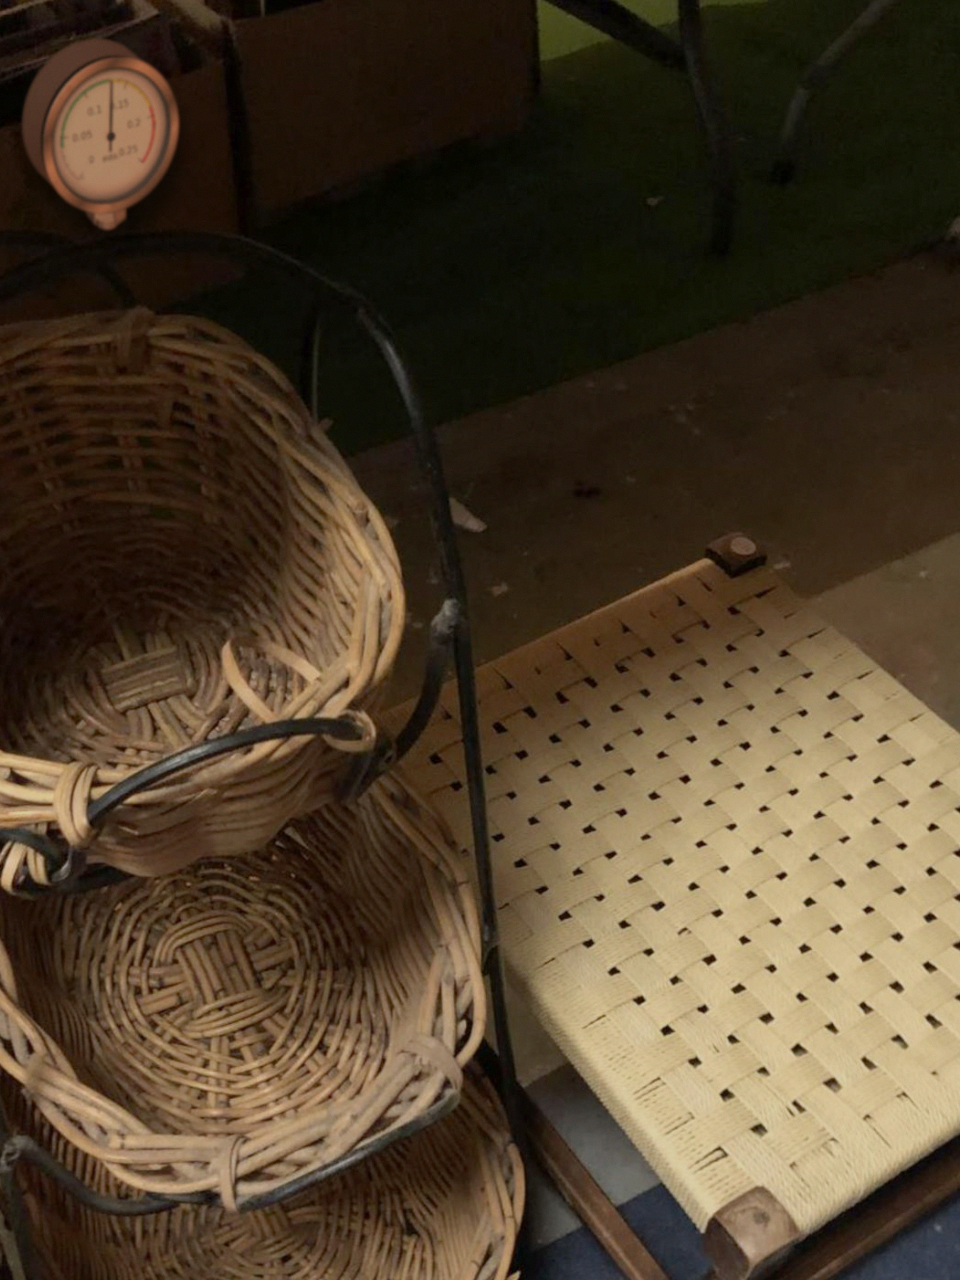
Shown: 0.13
